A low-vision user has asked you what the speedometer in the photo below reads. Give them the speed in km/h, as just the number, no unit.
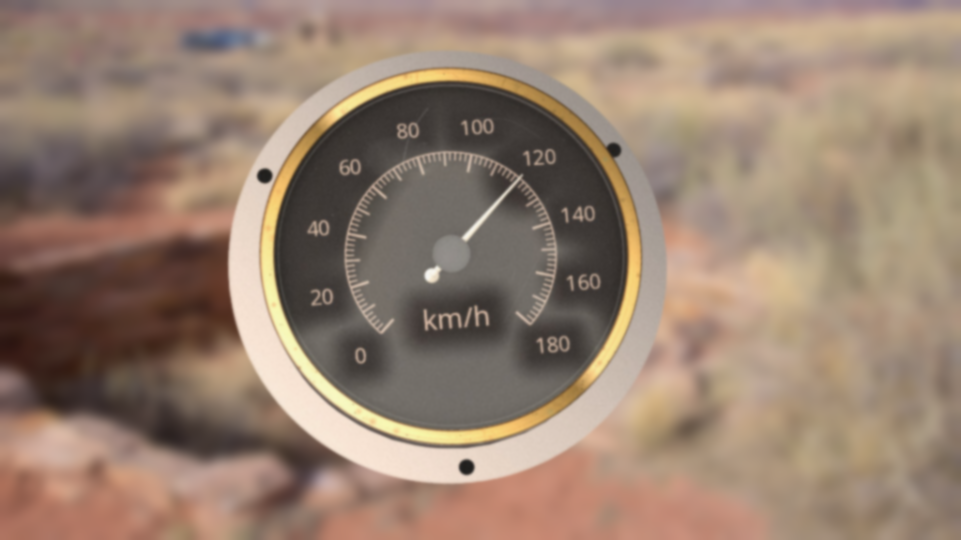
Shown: 120
